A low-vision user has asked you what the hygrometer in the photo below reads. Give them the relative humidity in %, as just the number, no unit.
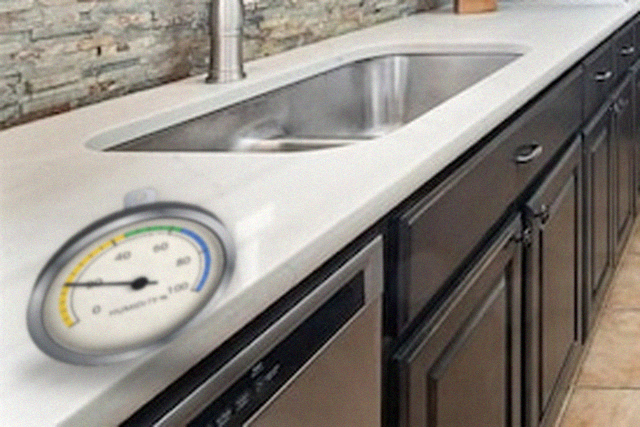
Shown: 20
